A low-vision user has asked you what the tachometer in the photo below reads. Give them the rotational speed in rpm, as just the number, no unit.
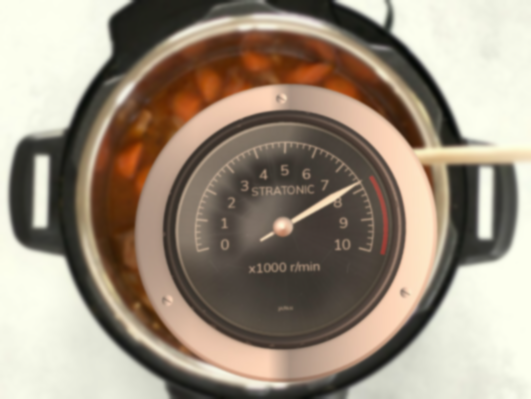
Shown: 7800
